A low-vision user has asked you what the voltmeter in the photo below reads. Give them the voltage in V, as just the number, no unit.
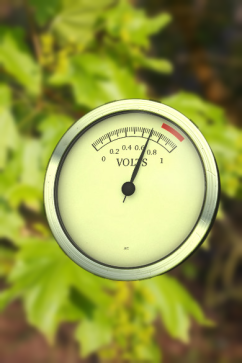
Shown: 0.7
